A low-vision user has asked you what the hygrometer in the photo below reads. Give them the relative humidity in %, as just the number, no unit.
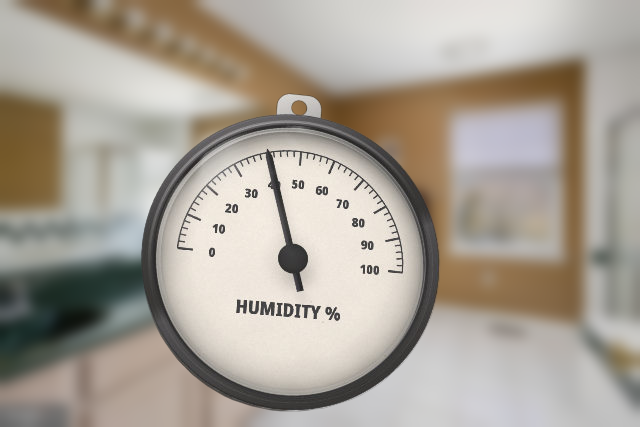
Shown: 40
